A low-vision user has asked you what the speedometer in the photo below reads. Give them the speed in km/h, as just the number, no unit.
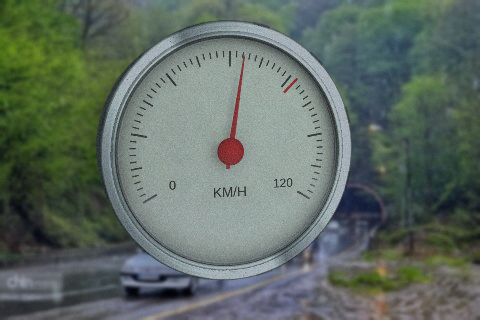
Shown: 64
